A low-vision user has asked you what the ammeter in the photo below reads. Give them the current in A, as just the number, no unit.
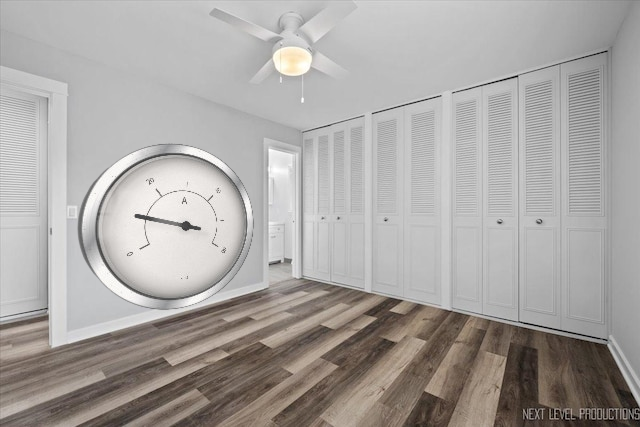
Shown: 10
